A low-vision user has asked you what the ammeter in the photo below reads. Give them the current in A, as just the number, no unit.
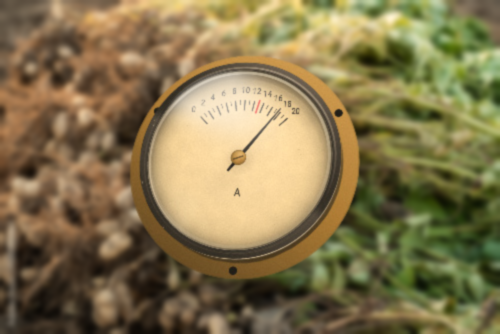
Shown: 18
